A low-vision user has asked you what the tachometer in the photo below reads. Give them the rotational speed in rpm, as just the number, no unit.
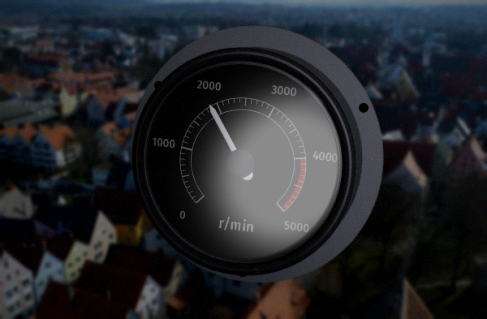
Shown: 1900
